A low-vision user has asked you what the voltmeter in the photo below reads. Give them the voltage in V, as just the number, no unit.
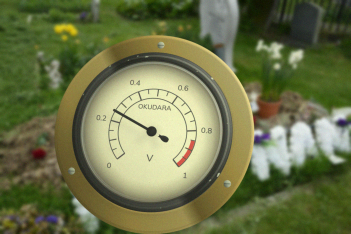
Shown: 0.25
